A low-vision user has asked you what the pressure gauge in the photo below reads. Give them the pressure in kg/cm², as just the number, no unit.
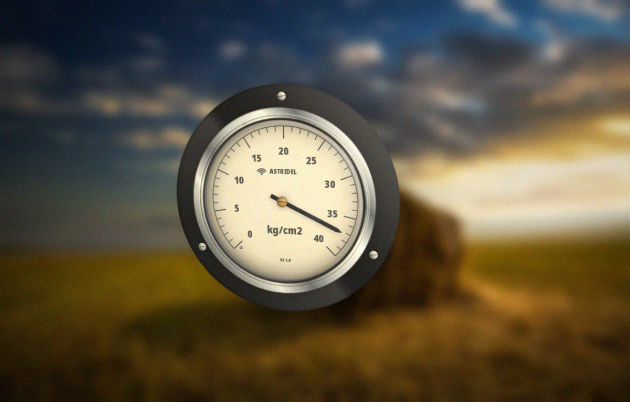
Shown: 37
